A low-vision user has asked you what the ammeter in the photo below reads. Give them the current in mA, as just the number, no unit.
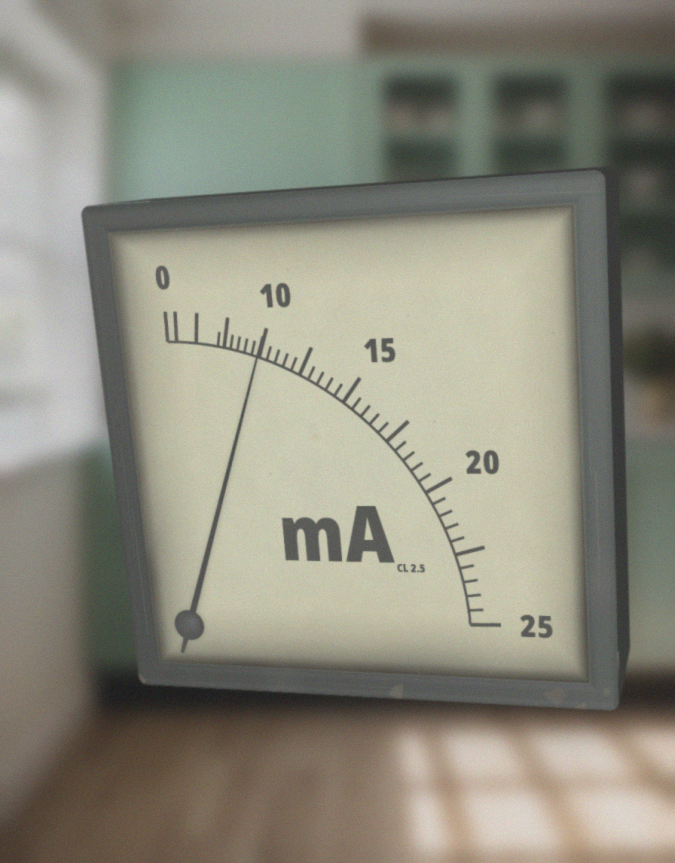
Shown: 10
